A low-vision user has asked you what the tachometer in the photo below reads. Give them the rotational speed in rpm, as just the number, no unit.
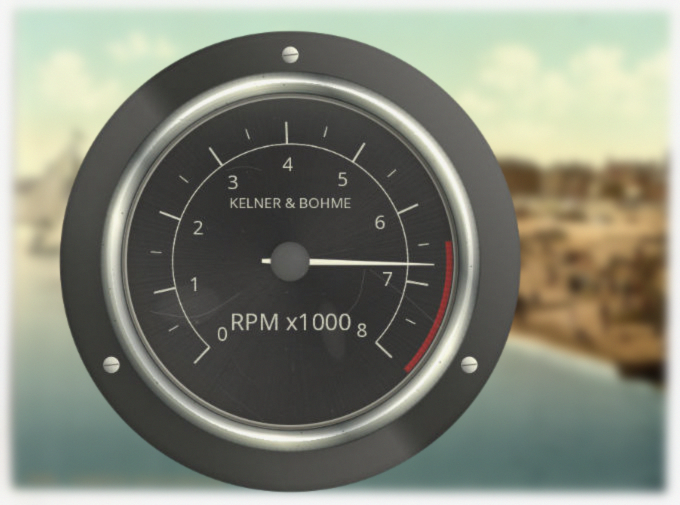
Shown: 6750
